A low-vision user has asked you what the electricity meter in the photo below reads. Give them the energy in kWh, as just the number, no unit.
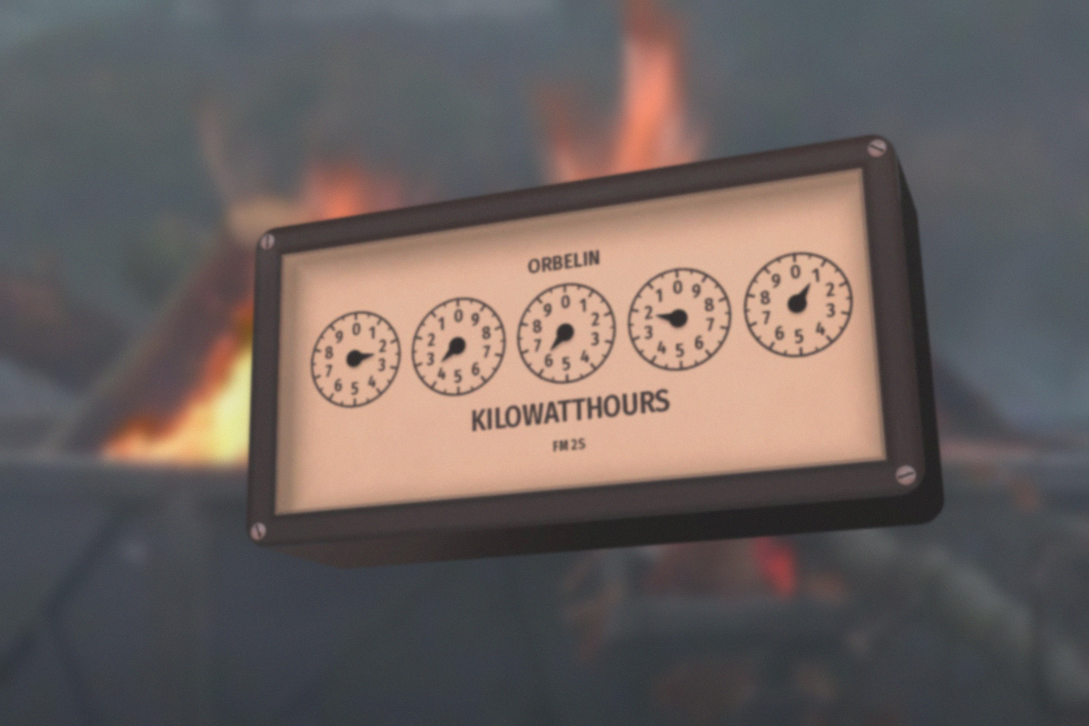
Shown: 23621
